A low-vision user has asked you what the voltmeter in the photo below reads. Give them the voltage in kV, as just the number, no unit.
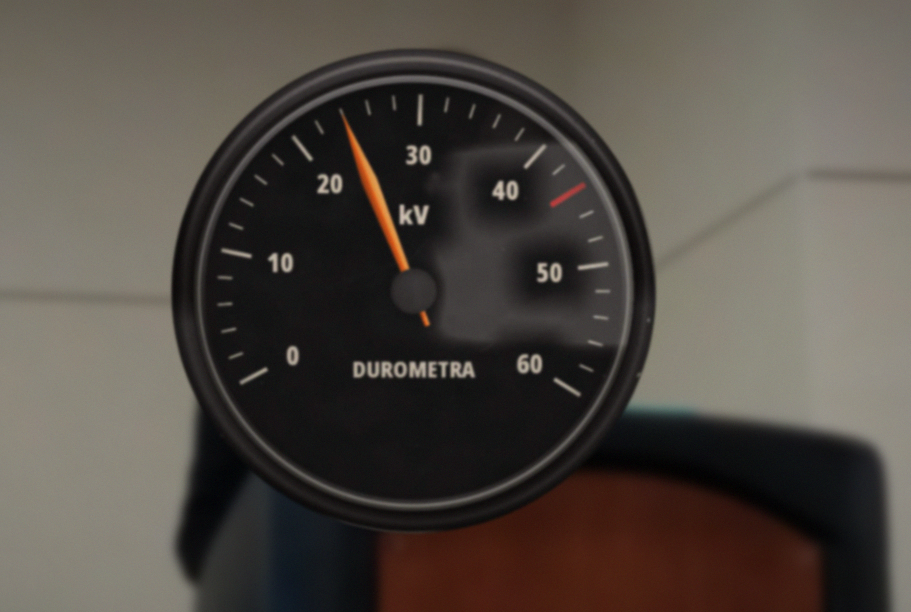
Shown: 24
